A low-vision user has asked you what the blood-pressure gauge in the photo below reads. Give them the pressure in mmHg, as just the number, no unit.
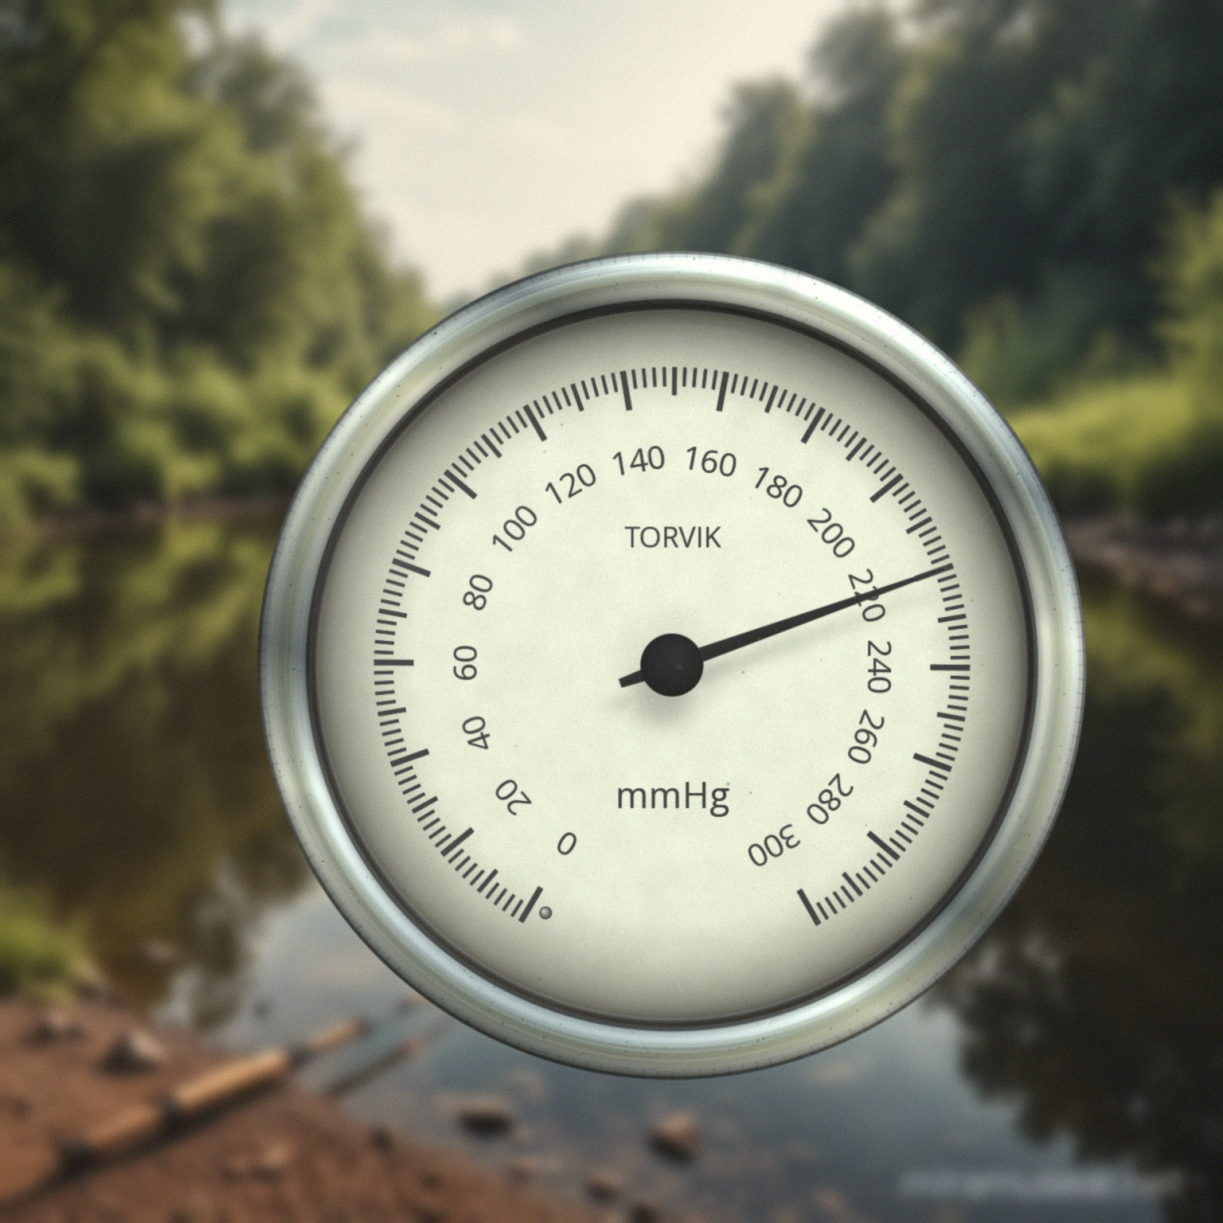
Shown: 220
